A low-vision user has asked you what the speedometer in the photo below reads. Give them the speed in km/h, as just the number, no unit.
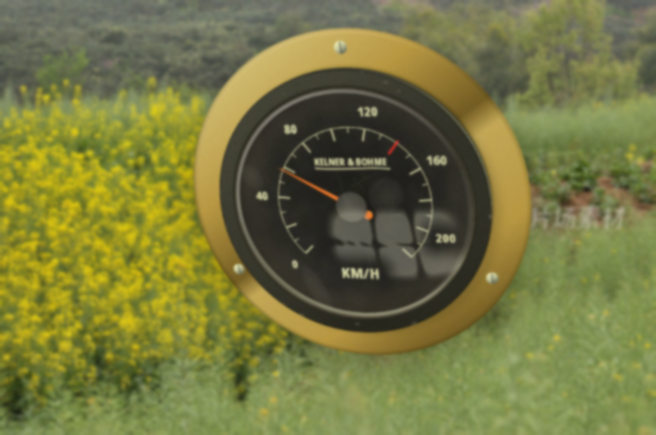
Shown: 60
